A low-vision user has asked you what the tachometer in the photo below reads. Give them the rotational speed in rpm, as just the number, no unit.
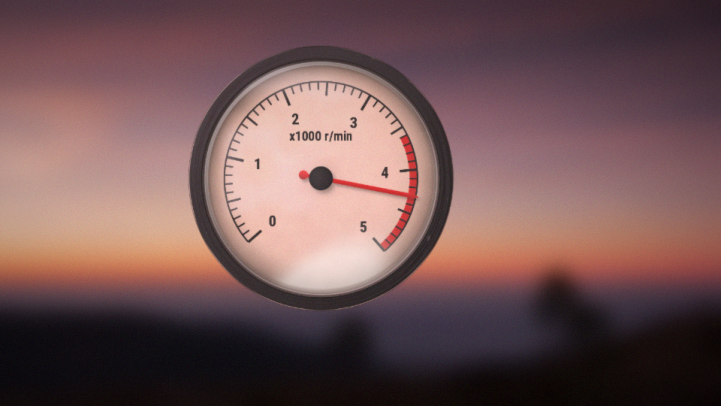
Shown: 4300
